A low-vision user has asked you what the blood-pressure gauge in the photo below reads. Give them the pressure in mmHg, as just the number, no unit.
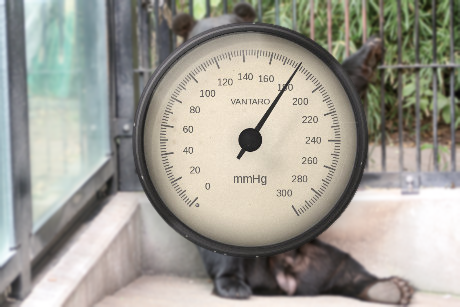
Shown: 180
